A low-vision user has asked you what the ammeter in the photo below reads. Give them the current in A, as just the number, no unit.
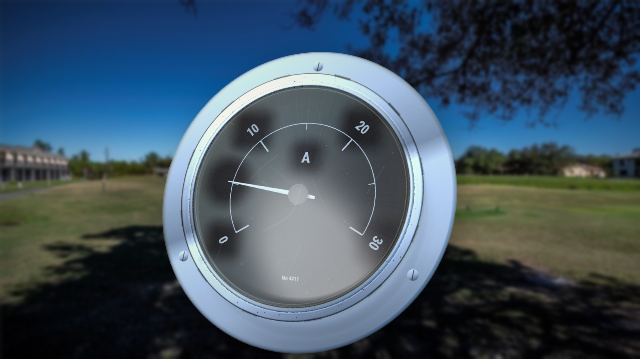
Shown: 5
